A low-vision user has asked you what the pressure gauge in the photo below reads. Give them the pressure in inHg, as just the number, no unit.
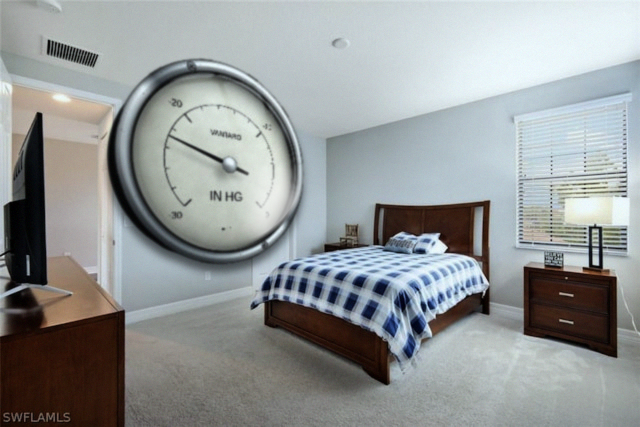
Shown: -23
